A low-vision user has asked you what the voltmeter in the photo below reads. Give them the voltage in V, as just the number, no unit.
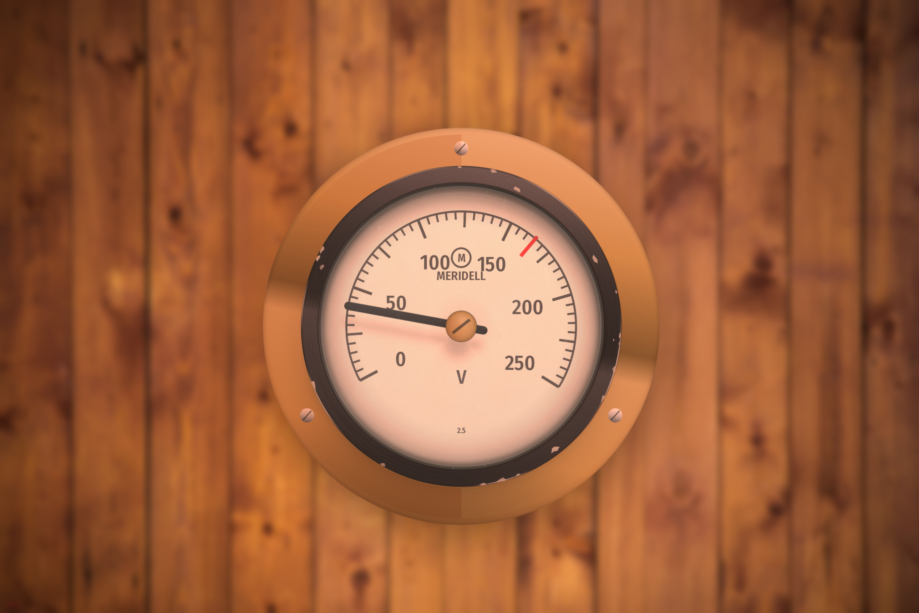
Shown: 40
